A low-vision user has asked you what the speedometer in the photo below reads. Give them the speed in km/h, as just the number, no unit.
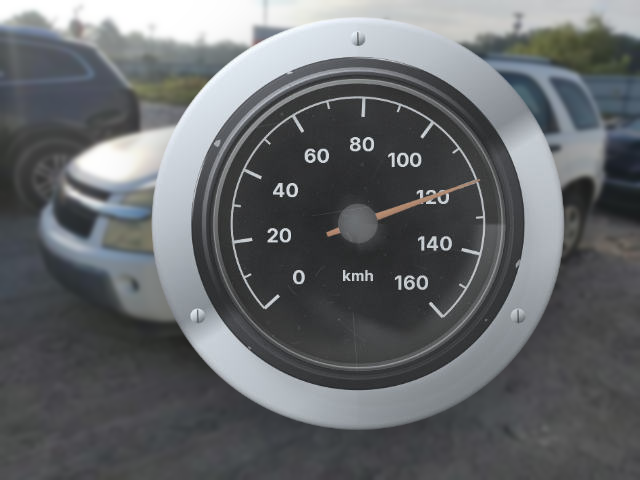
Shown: 120
